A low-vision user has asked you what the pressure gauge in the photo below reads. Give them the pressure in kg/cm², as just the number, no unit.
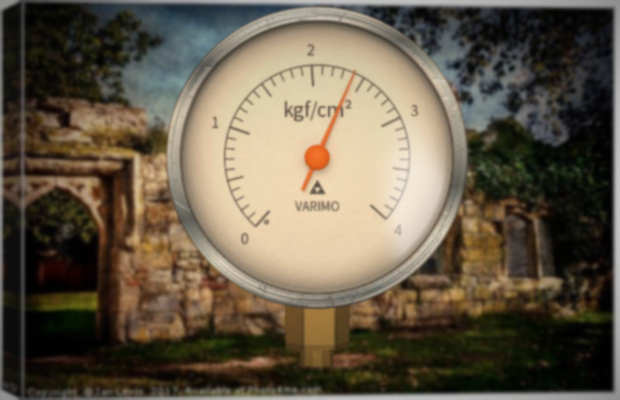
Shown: 2.4
